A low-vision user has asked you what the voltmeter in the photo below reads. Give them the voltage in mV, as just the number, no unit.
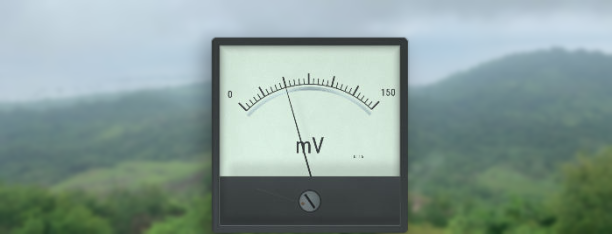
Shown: 50
